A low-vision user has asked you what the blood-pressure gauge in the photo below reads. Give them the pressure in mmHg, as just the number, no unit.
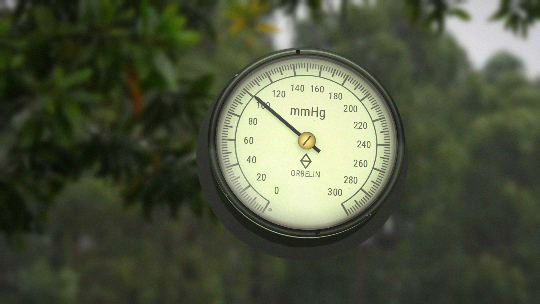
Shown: 100
